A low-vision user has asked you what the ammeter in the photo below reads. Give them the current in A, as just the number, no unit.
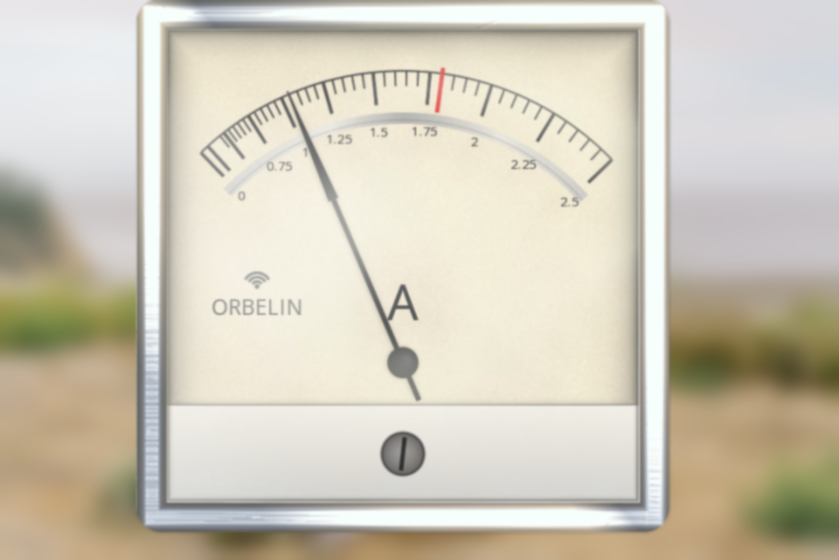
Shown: 1.05
